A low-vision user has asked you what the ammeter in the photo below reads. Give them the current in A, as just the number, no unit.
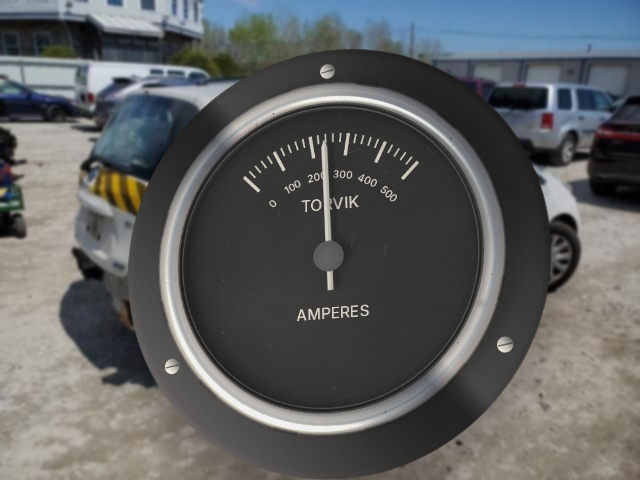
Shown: 240
